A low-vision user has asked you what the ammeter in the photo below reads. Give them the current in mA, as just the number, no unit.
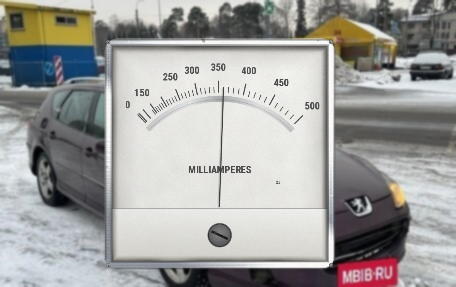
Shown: 360
